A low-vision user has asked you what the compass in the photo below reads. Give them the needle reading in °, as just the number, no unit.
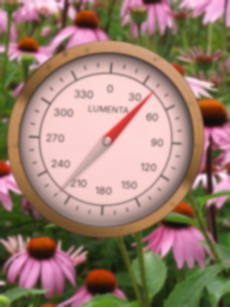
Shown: 40
